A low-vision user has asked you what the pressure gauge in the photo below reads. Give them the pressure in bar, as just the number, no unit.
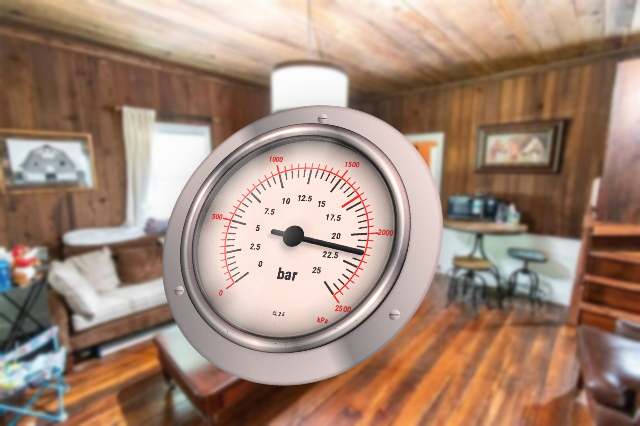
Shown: 21.5
